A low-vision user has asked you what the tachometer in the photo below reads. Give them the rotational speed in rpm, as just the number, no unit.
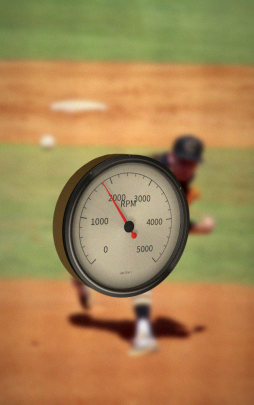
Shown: 1800
